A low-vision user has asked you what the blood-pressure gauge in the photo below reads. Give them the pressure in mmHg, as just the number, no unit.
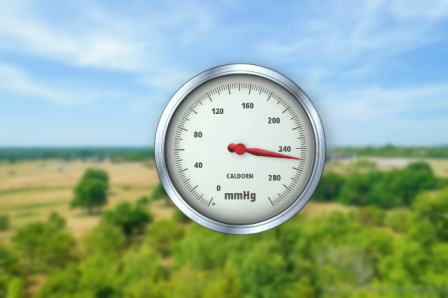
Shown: 250
